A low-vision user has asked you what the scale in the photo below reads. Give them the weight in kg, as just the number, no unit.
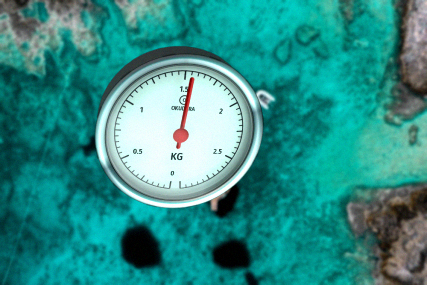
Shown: 1.55
